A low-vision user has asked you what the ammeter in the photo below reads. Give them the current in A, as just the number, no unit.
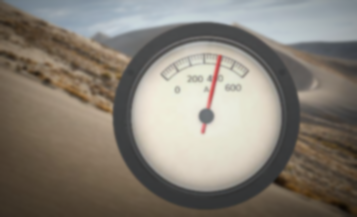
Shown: 400
